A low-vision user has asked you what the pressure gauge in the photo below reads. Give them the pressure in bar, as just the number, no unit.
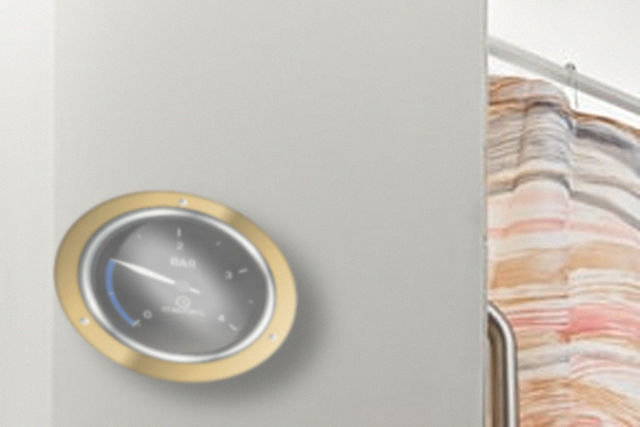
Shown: 1
